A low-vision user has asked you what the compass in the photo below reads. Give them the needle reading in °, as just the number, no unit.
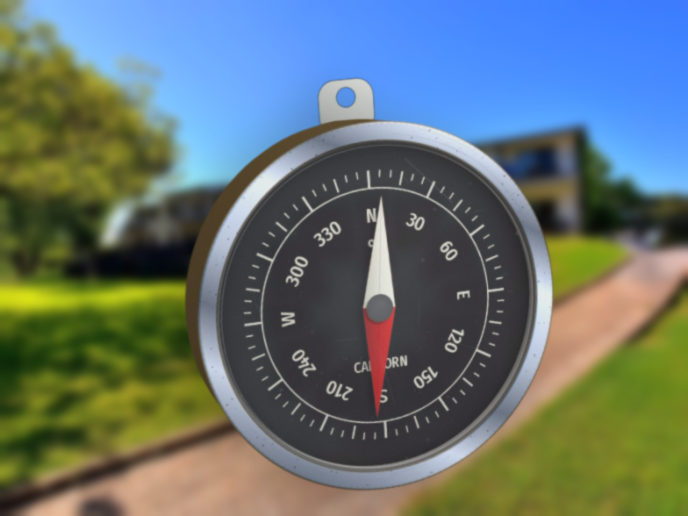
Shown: 185
